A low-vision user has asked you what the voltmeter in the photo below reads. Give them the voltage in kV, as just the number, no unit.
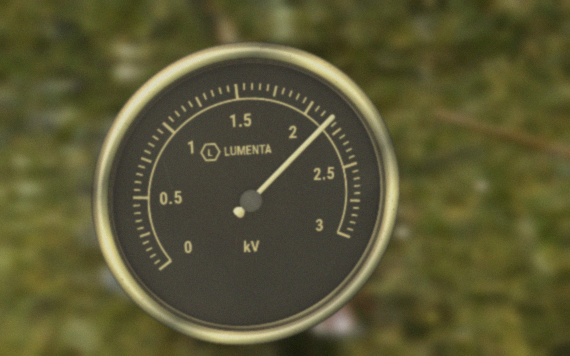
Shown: 2.15
